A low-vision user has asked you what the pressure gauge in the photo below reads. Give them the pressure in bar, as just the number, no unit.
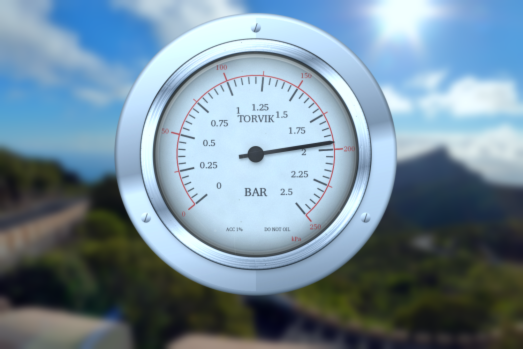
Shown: 1.95
